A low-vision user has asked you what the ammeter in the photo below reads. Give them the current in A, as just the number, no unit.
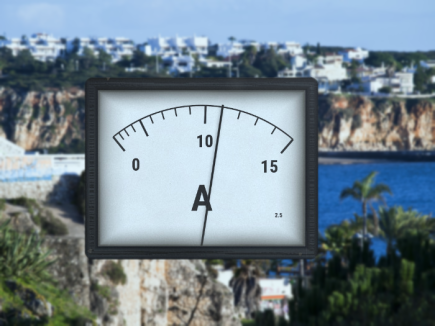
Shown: 11
